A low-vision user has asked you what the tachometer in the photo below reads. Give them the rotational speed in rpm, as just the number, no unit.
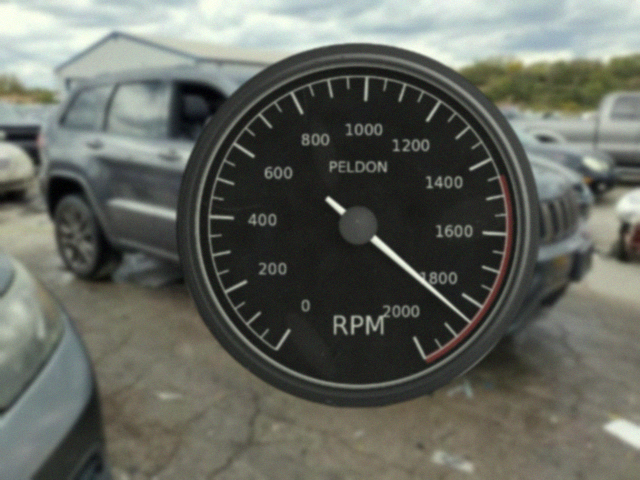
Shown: 1850
